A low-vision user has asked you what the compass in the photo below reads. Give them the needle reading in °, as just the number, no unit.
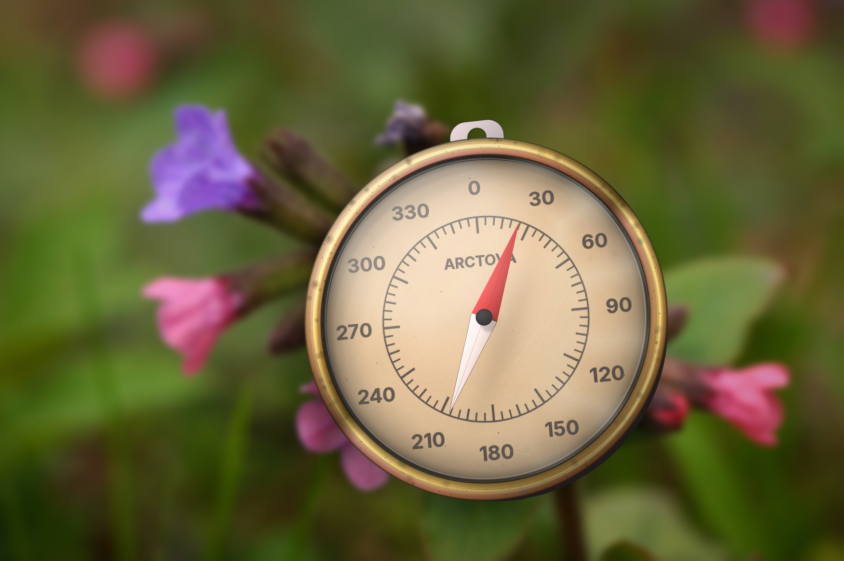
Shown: 25
